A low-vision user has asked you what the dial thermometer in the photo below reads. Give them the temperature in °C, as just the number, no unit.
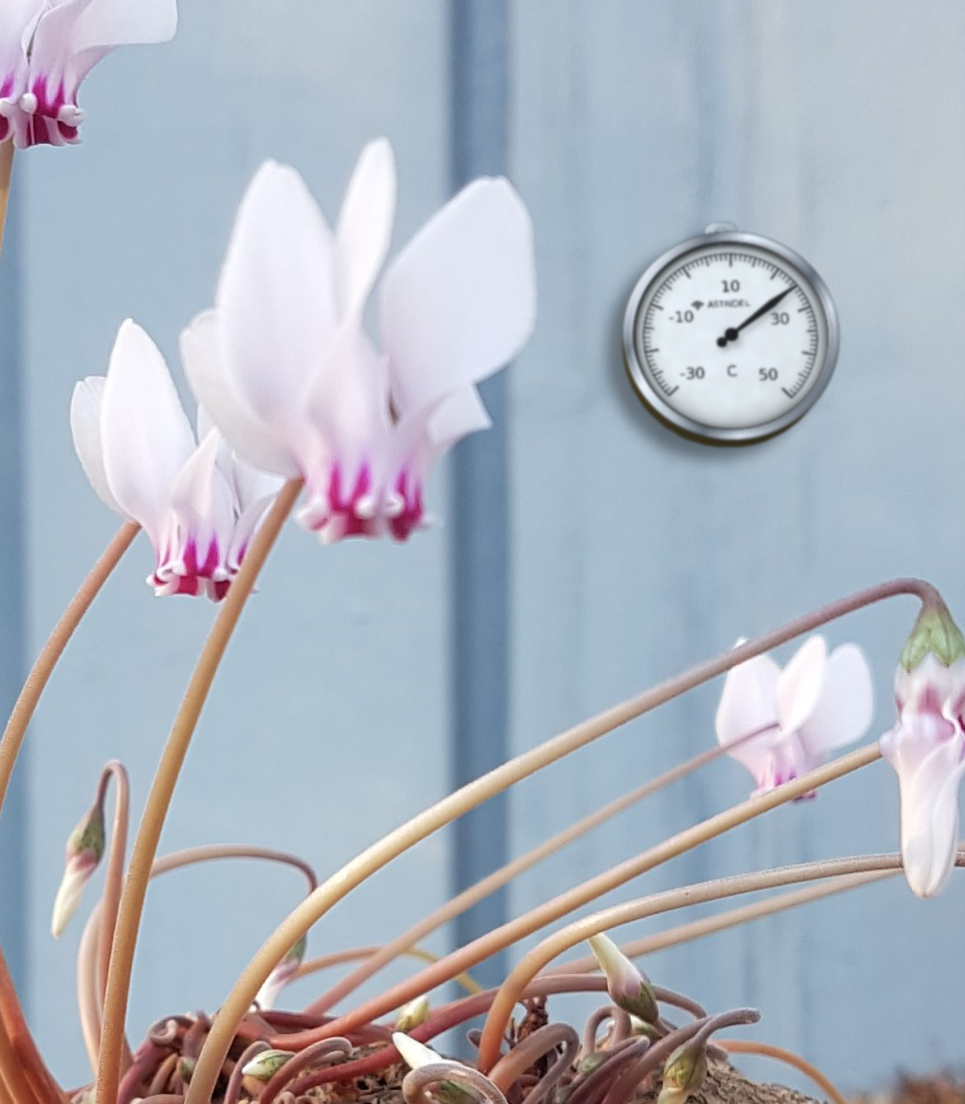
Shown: 25
